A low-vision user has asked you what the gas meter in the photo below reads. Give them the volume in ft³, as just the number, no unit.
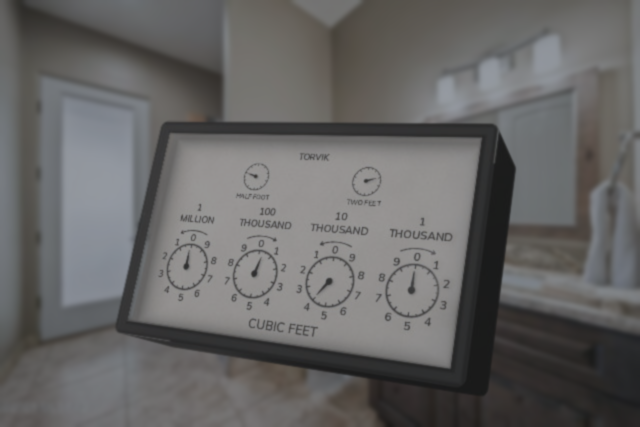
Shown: 4000
